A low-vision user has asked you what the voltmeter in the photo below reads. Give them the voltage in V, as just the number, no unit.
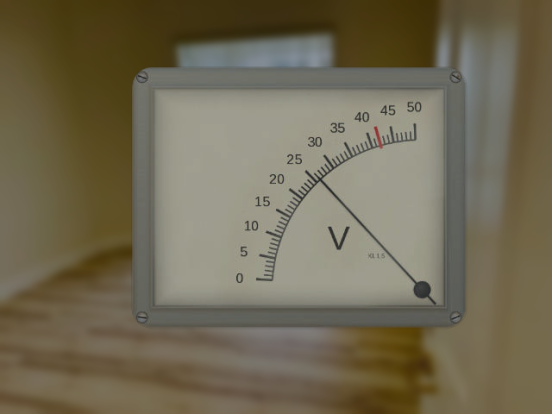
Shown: 26
